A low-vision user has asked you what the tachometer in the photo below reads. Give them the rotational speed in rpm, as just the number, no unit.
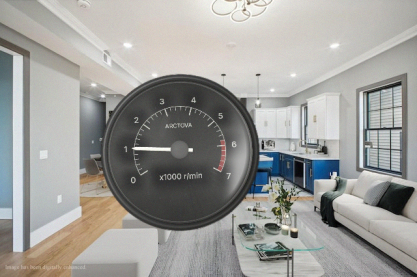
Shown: 1000
